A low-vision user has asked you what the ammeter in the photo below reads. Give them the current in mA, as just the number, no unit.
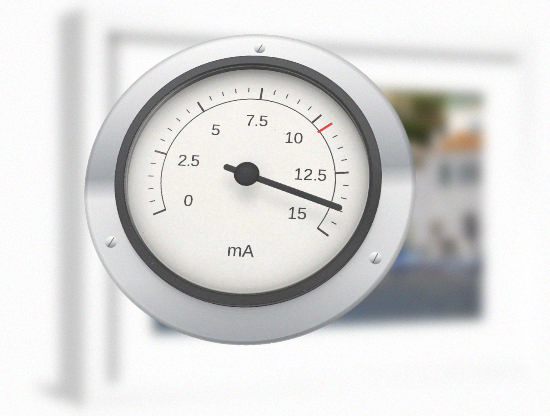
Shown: 14
